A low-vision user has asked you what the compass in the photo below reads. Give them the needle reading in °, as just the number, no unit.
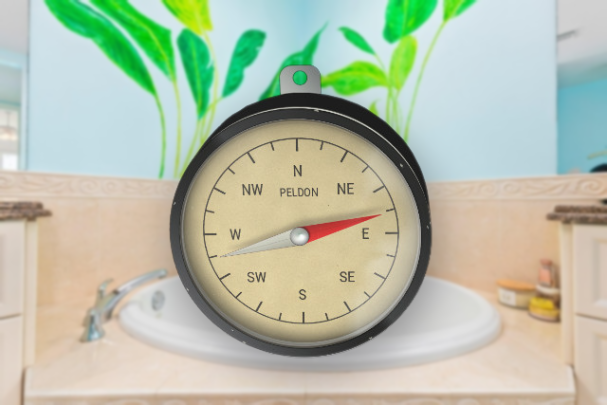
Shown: 75
